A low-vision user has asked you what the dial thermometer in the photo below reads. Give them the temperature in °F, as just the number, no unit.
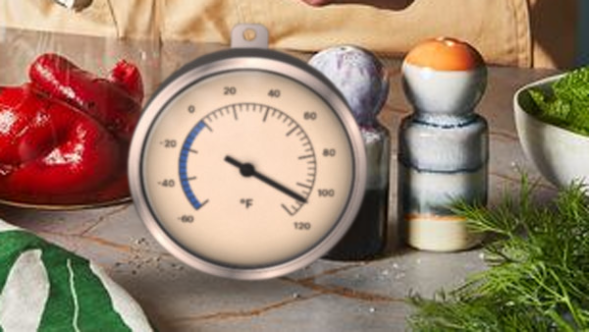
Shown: 108
